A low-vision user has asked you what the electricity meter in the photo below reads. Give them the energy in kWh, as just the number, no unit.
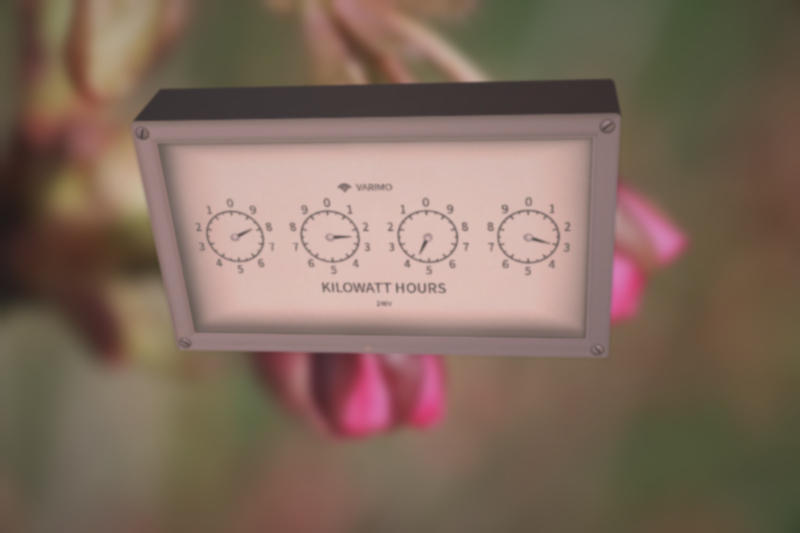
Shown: 8243
